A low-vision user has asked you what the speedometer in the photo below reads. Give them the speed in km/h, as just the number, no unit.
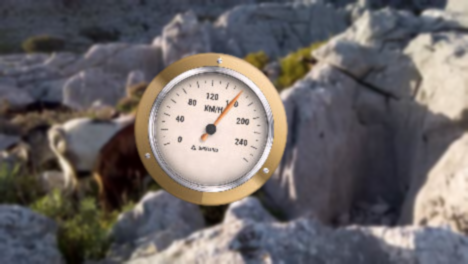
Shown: 160
